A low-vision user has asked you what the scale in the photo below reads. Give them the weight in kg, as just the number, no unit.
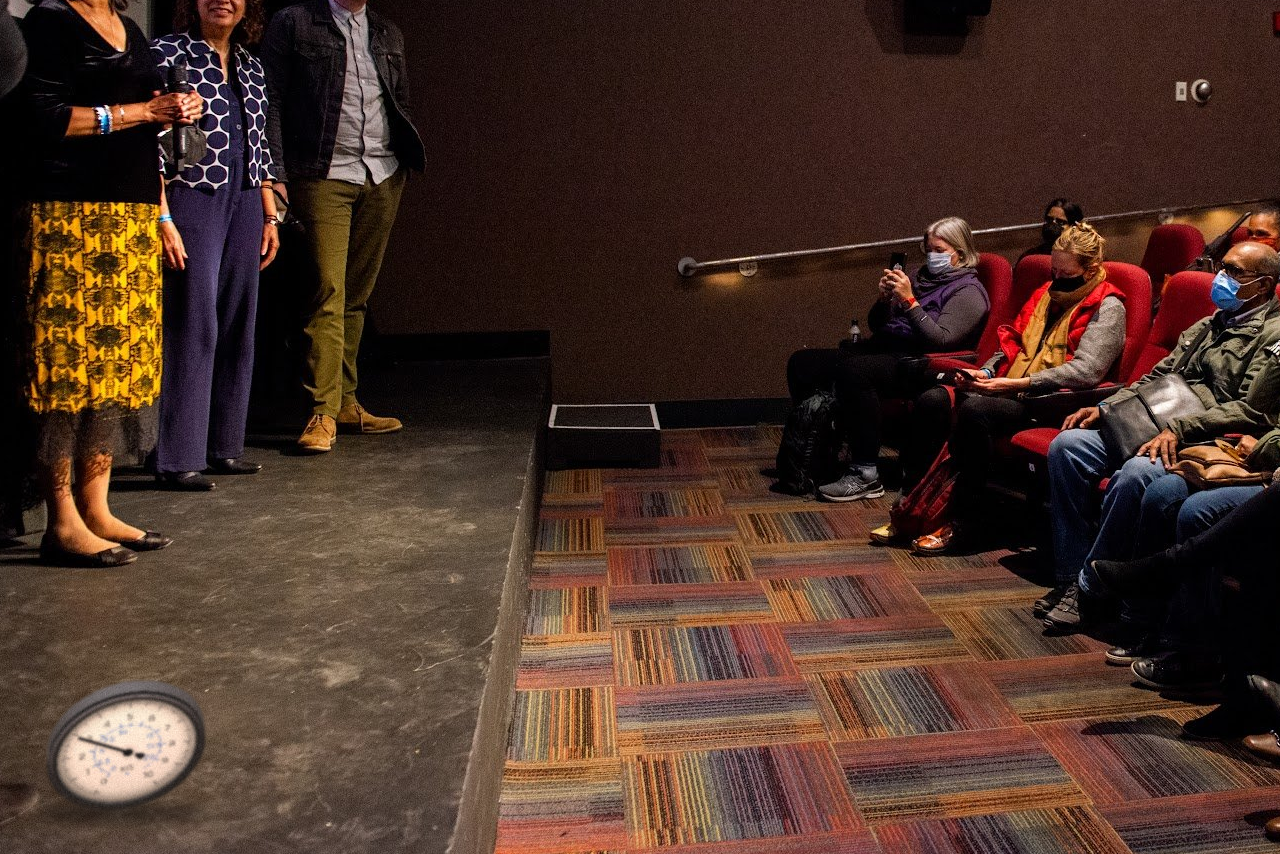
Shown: 3
